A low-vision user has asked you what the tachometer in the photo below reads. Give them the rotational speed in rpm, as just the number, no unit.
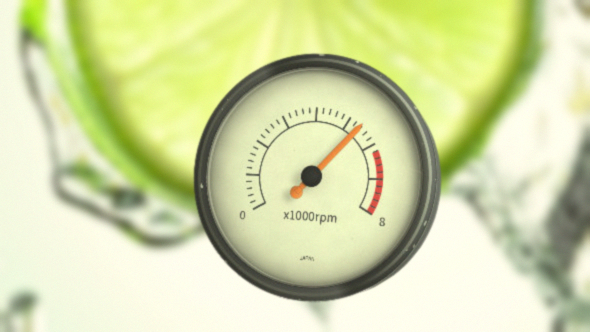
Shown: 5400
